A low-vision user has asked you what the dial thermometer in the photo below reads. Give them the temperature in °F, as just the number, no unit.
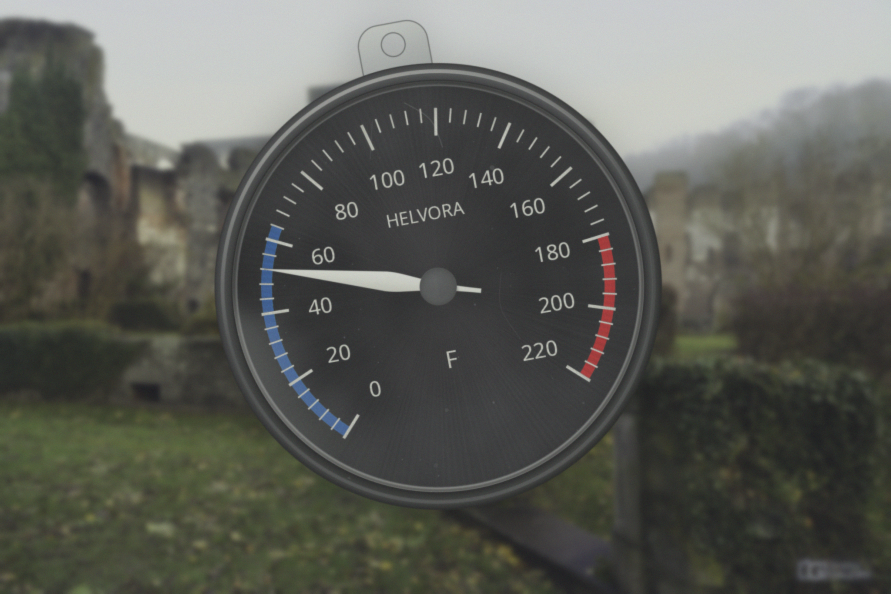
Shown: 52
